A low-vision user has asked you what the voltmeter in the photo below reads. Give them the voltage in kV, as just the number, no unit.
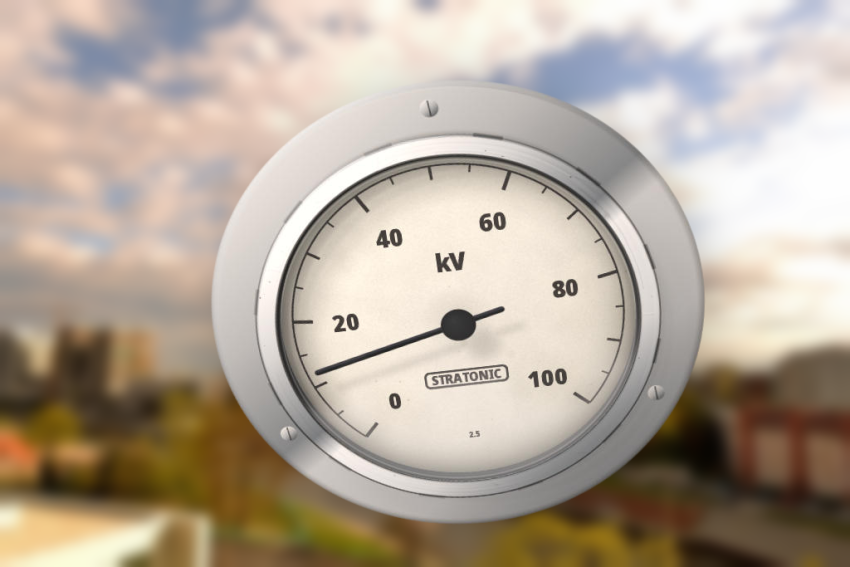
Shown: 12.5
